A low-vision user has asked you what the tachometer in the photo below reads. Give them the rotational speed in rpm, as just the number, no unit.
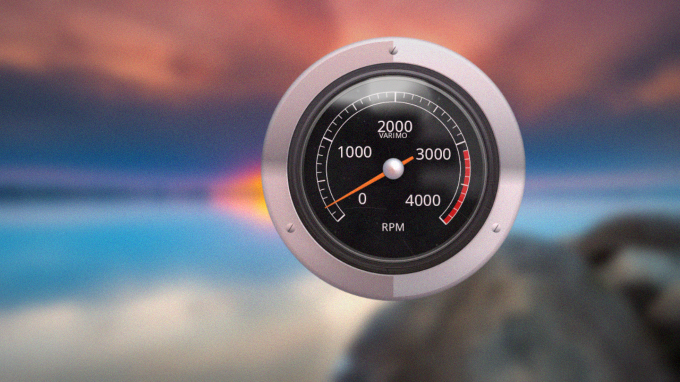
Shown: 200
